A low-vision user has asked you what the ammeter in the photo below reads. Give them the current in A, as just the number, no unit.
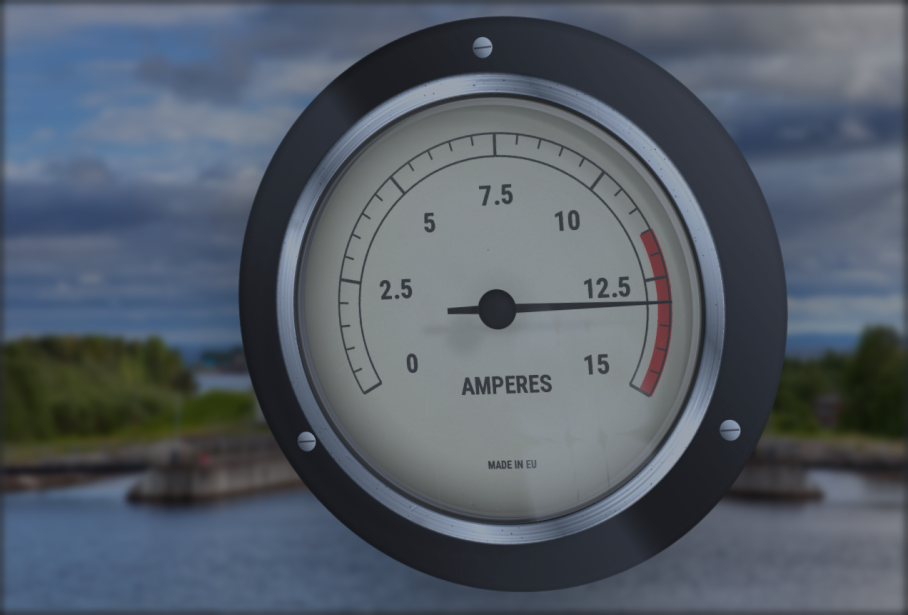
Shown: 13
